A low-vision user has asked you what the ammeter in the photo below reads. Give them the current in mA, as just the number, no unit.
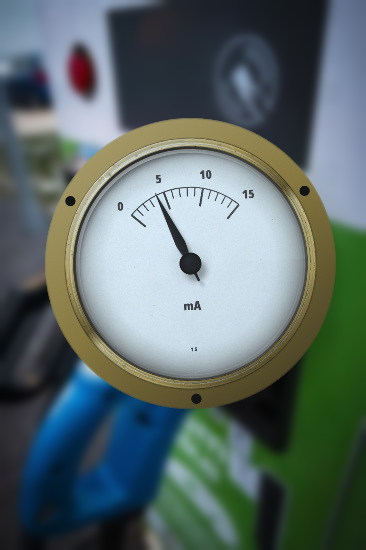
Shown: 4
